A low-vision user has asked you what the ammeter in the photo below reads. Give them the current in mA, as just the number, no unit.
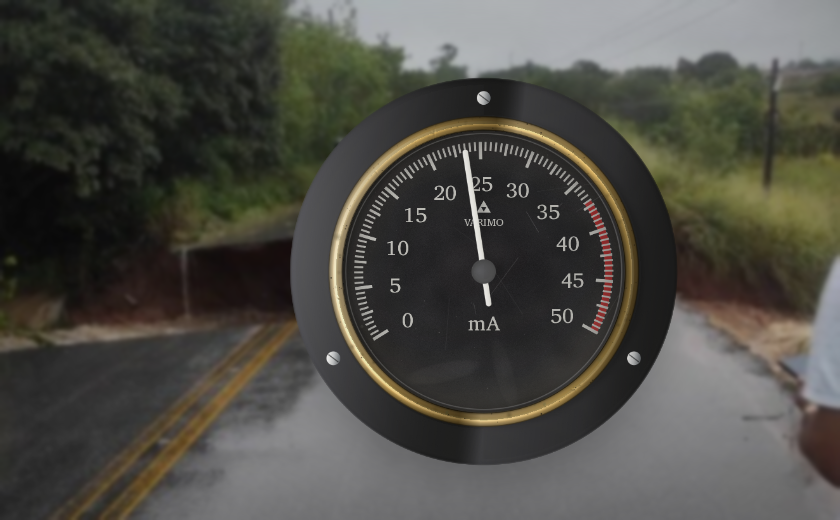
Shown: 23.5
